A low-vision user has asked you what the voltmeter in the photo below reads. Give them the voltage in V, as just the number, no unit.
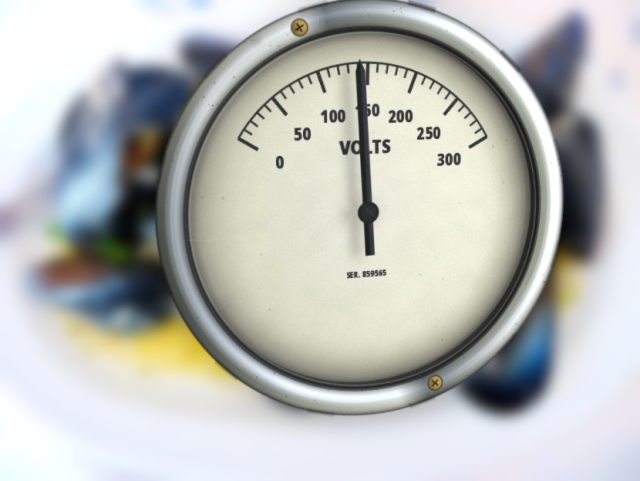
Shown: 140
